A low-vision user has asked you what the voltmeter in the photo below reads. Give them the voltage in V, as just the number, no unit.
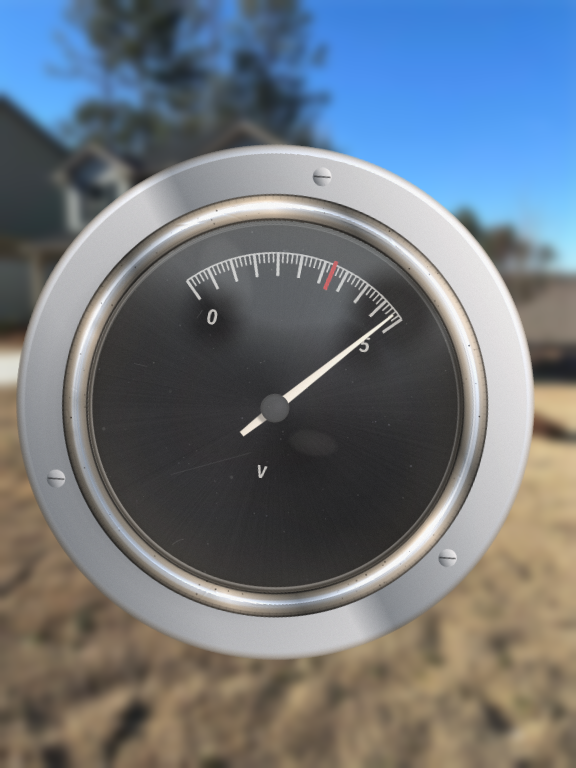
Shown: 4.8
